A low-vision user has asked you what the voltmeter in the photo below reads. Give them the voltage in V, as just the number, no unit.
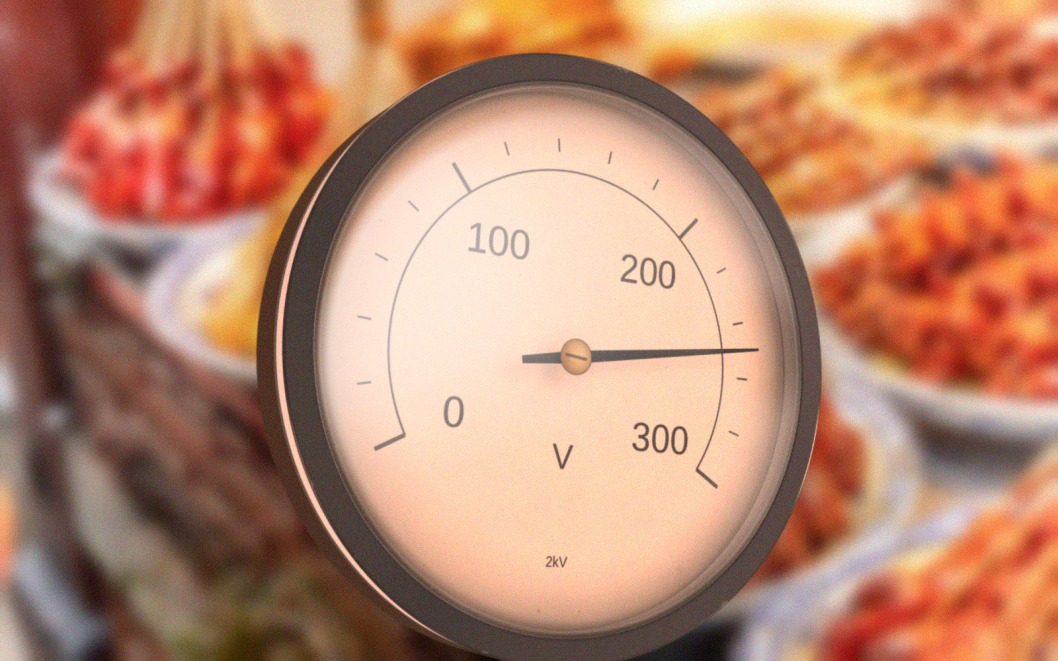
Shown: 250
